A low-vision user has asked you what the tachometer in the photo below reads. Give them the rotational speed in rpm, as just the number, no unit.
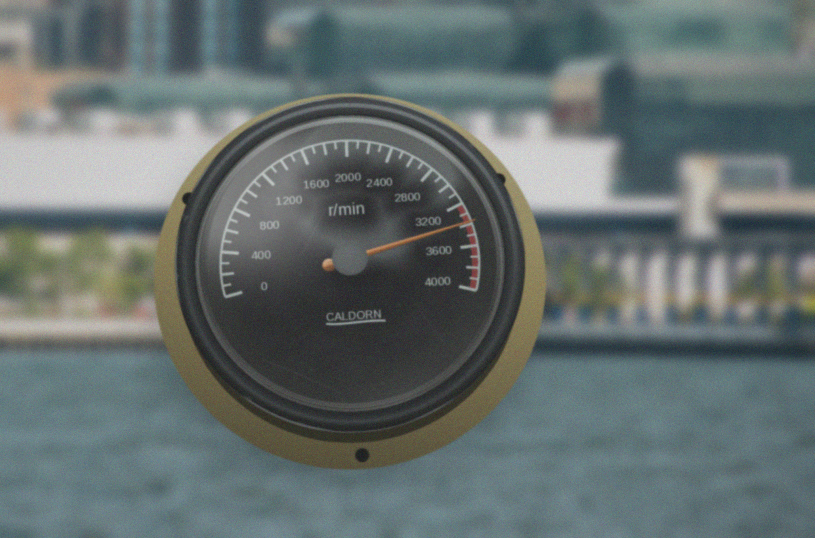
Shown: 3400
